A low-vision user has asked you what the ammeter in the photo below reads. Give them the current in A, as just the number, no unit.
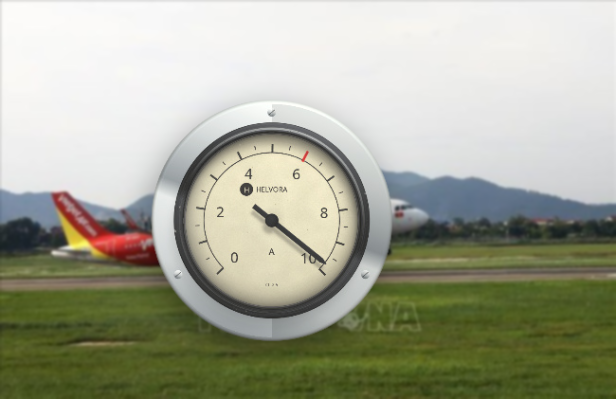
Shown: 9.75
